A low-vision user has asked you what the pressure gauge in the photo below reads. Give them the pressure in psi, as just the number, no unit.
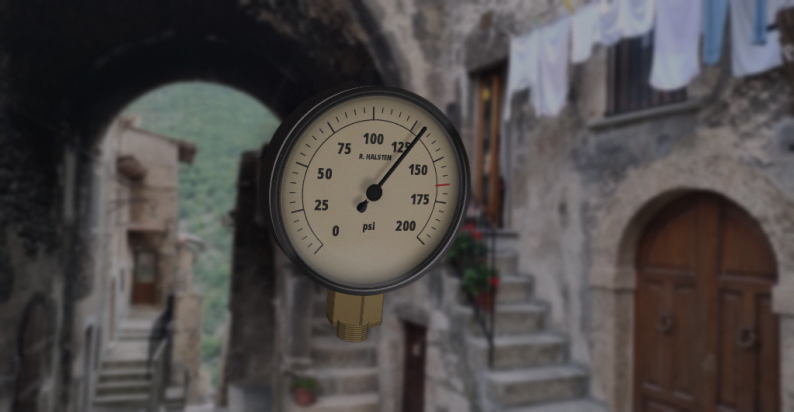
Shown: 130
